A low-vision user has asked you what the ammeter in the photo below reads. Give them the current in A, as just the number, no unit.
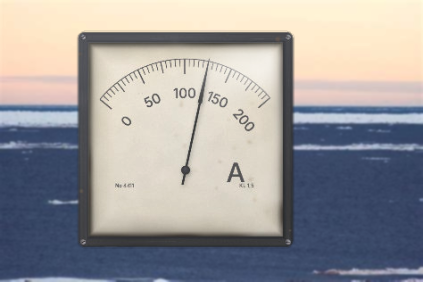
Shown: 125
